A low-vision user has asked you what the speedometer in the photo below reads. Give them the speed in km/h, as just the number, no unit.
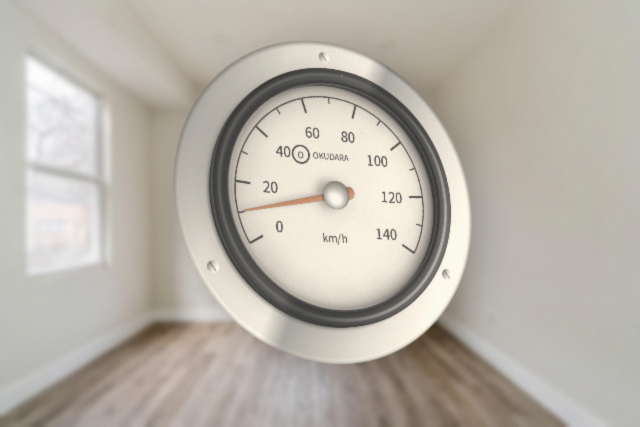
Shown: 10
